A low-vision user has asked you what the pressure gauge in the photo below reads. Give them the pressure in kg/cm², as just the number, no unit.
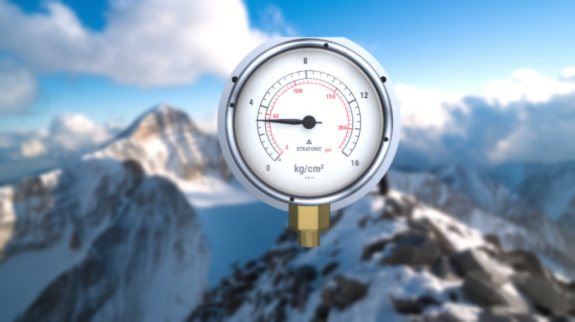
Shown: 3
